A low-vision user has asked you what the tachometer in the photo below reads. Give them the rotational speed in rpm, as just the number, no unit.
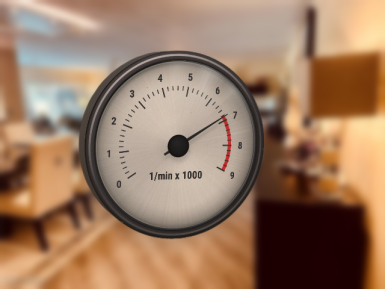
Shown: 6800
